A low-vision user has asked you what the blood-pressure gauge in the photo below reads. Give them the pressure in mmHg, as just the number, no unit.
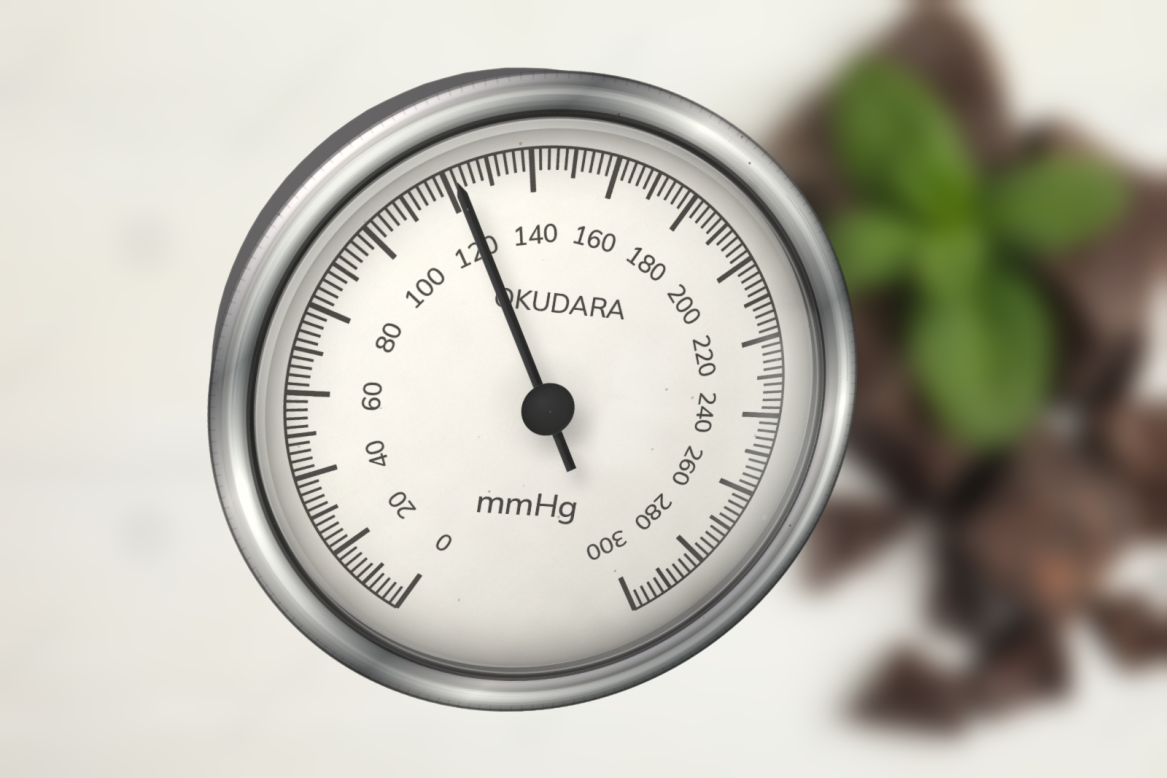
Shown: 122
